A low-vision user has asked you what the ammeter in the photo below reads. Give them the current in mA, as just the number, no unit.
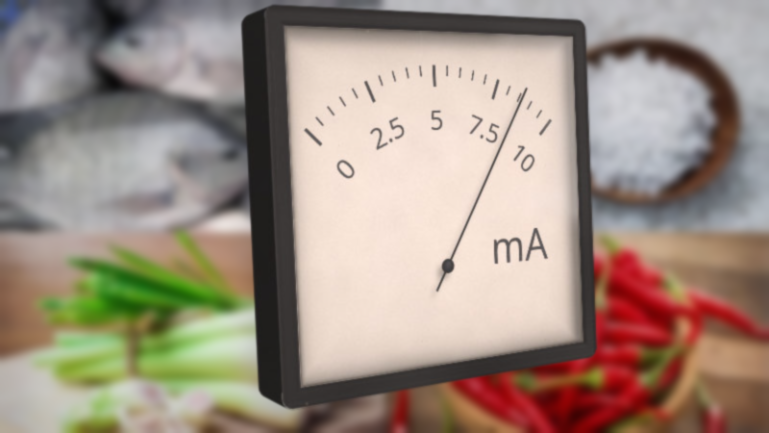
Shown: 8.5
